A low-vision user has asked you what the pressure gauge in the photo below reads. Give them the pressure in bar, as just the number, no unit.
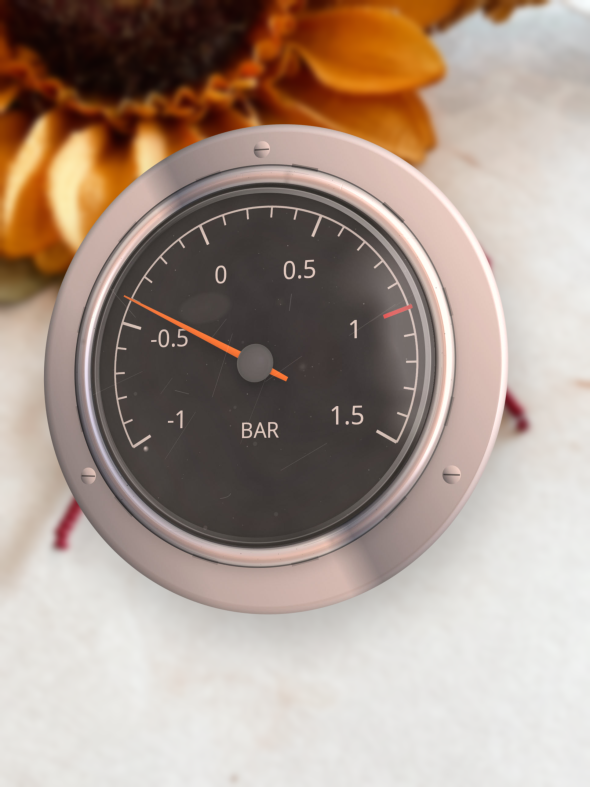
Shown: -0.4
